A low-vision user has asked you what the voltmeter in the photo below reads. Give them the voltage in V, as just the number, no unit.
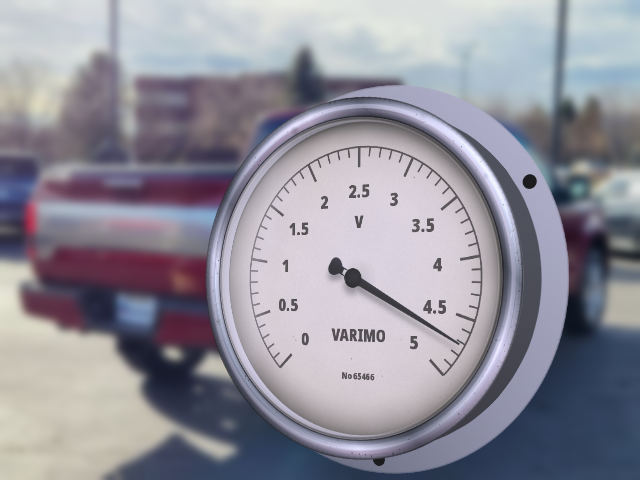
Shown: 4.7
